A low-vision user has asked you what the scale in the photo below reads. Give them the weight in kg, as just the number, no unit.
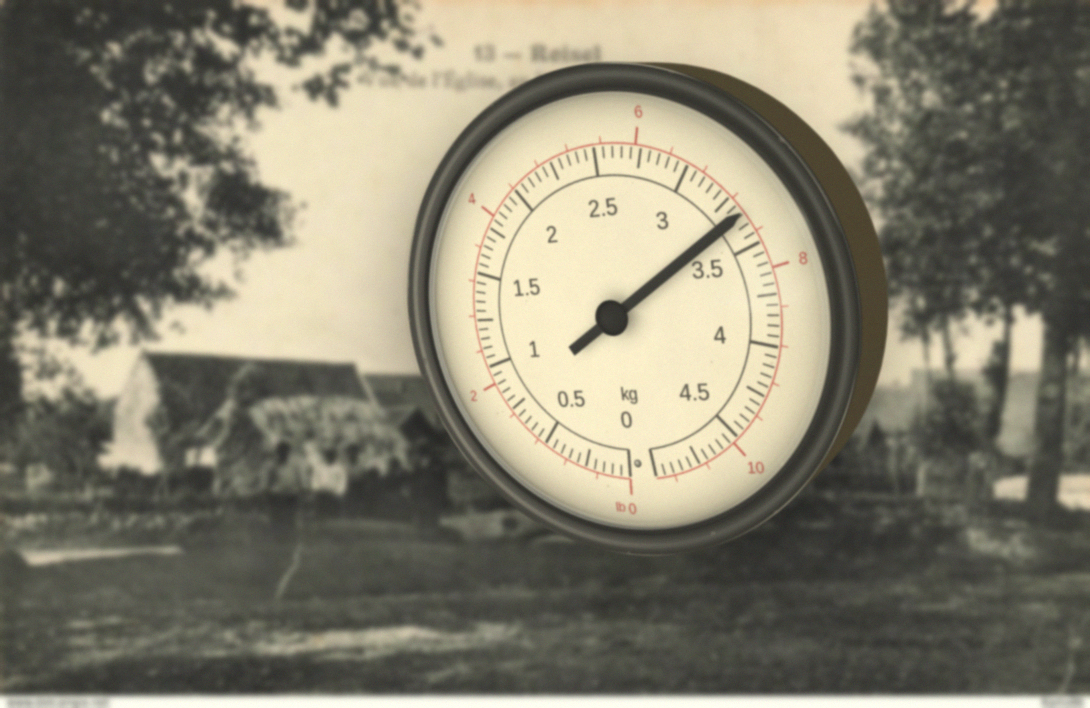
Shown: 3.35
